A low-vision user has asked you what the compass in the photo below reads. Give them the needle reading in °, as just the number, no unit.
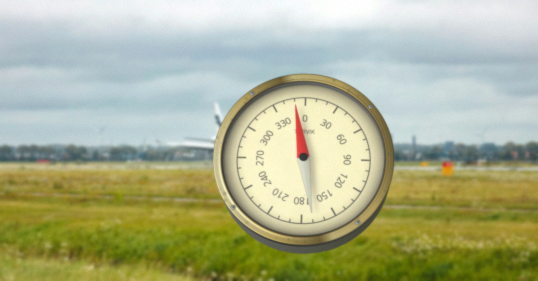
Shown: 350
